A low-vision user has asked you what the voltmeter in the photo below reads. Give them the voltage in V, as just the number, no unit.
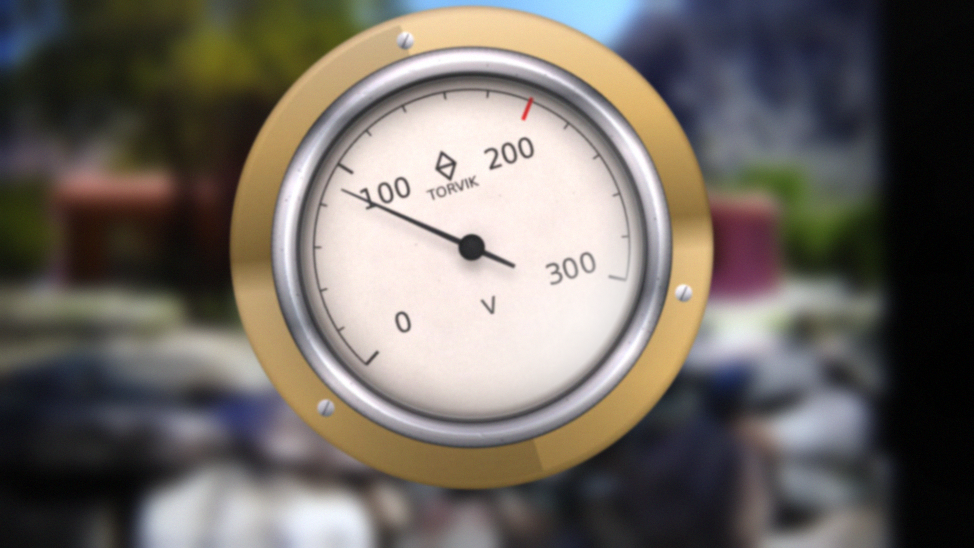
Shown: 90
